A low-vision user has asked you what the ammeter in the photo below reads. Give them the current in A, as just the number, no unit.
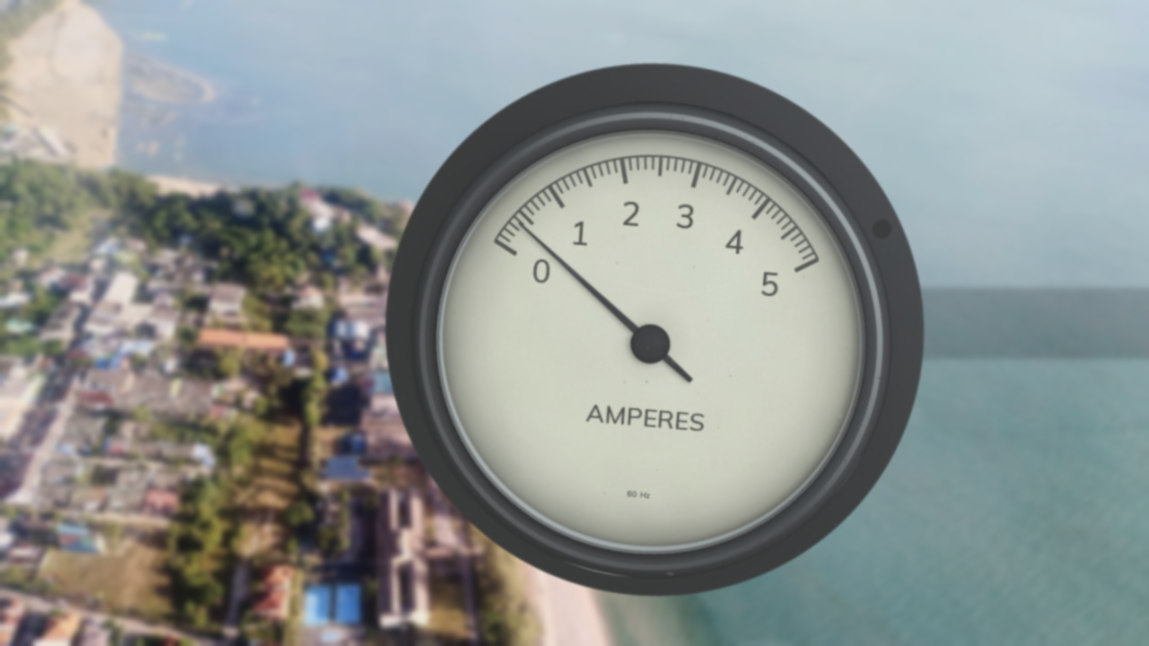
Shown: 0.4
